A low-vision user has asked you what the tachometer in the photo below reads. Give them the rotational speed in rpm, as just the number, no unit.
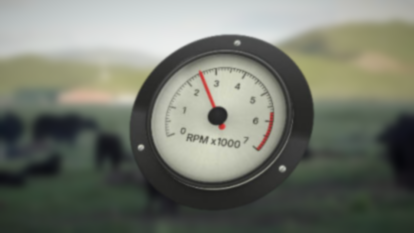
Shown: 2500
